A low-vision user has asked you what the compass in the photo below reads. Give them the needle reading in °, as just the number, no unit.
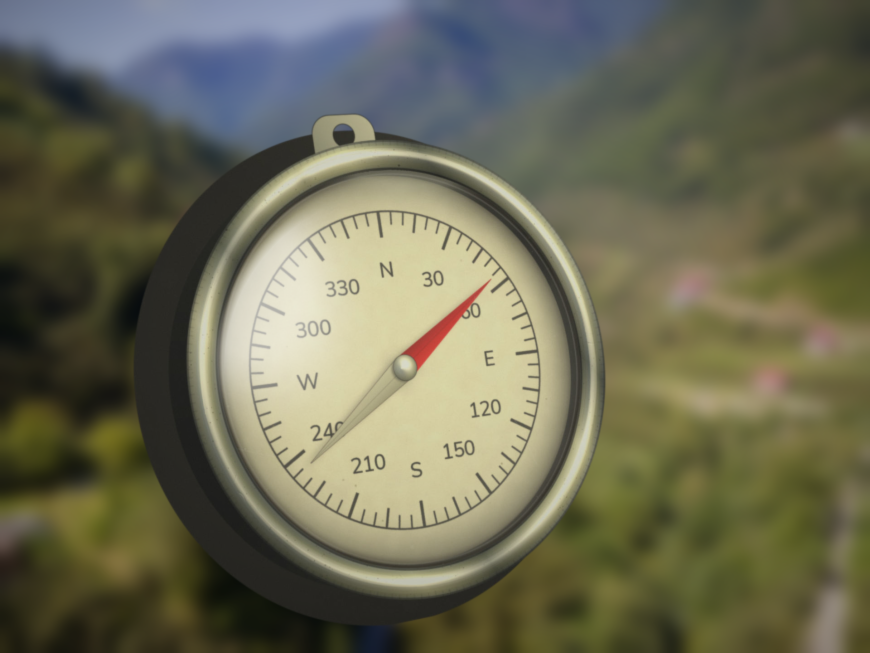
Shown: 55
